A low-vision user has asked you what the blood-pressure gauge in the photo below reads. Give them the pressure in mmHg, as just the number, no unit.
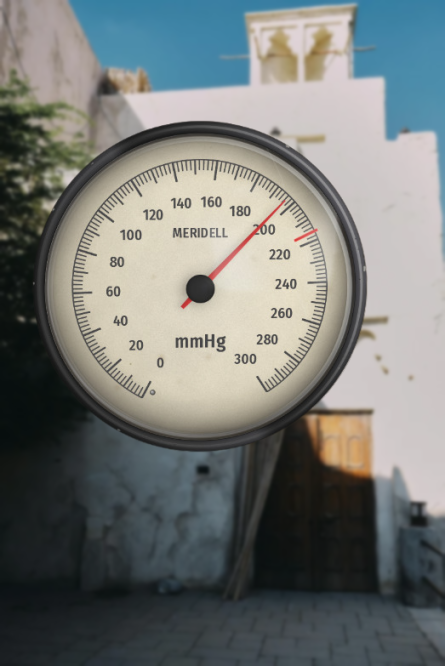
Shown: 196
